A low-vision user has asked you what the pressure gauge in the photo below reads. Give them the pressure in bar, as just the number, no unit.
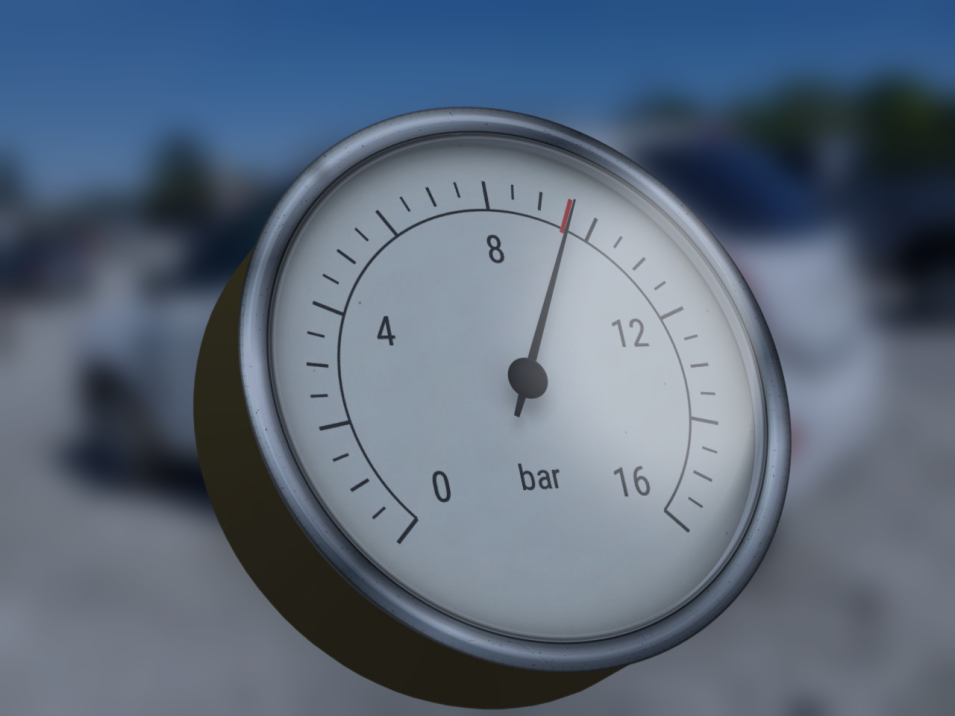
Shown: 9.5
